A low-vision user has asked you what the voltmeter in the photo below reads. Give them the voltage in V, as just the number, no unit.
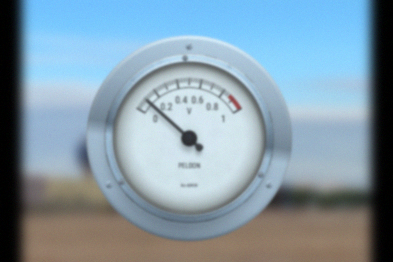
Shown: 0.1
